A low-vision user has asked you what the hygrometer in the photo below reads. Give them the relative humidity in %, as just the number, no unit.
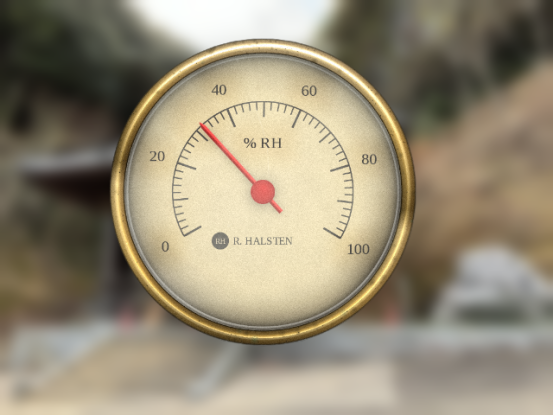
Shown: 32
